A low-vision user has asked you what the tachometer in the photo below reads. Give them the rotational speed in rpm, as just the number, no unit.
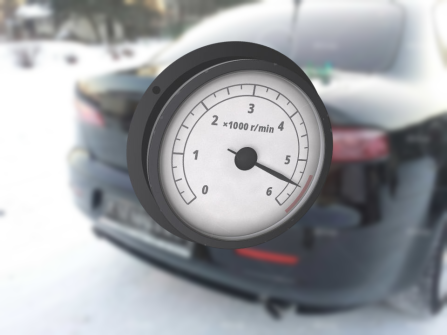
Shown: 5500
